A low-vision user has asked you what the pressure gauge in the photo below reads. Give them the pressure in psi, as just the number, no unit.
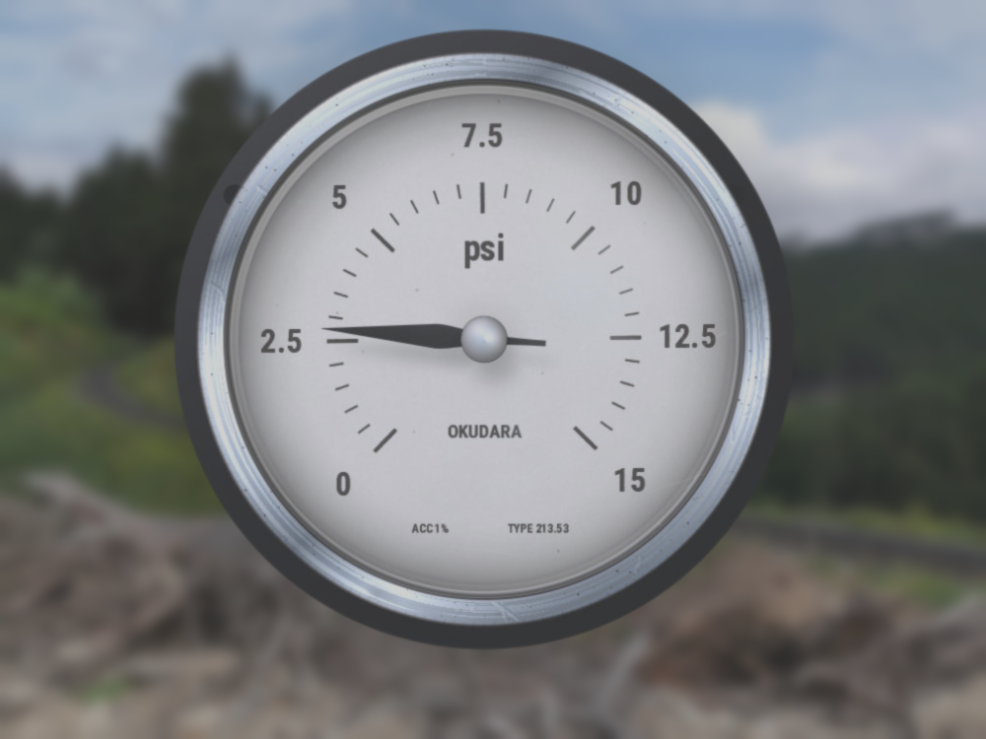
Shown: 2.75
